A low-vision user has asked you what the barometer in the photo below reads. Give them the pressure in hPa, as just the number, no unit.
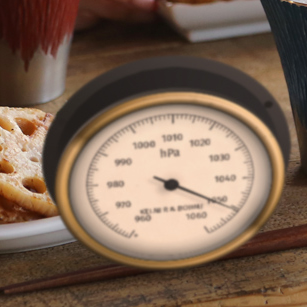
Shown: 1050
